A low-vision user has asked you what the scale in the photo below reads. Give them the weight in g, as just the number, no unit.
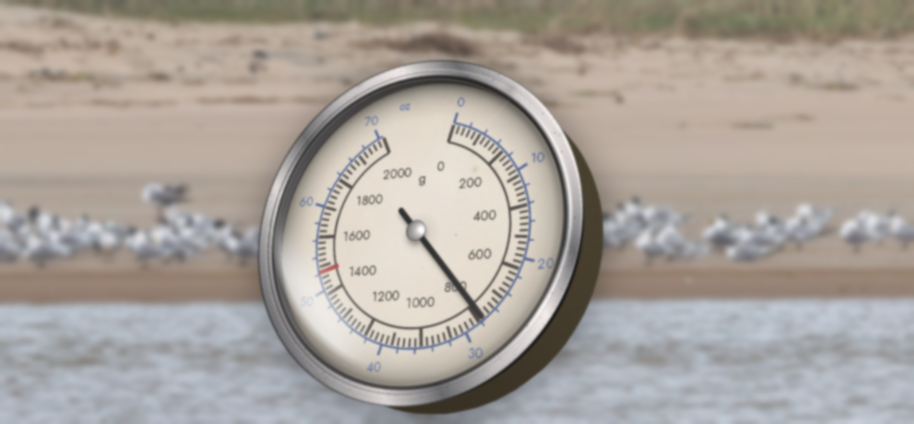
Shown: 780
